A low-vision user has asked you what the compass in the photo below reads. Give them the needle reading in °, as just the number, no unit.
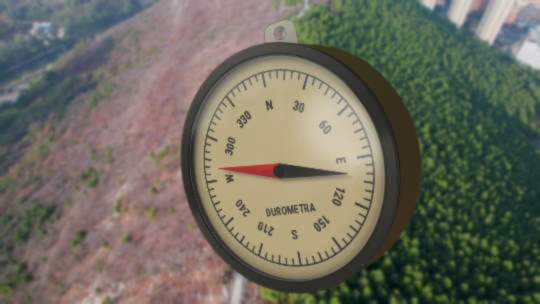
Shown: 280
